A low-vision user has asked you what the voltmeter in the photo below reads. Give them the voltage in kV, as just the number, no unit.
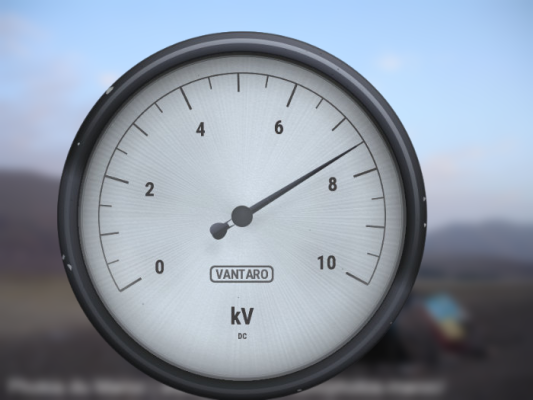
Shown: 7.5
